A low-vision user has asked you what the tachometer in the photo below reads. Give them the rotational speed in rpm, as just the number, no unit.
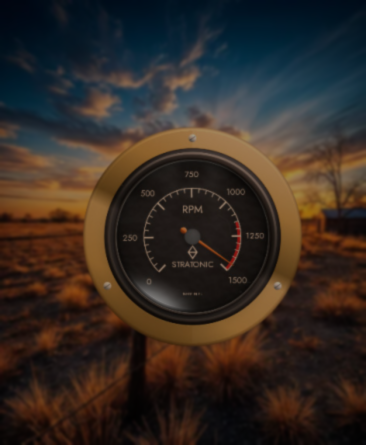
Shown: 1450
